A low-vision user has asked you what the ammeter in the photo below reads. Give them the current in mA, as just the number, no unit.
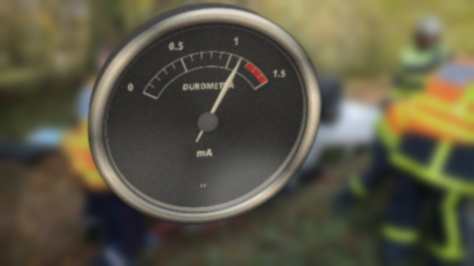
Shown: 1.1
